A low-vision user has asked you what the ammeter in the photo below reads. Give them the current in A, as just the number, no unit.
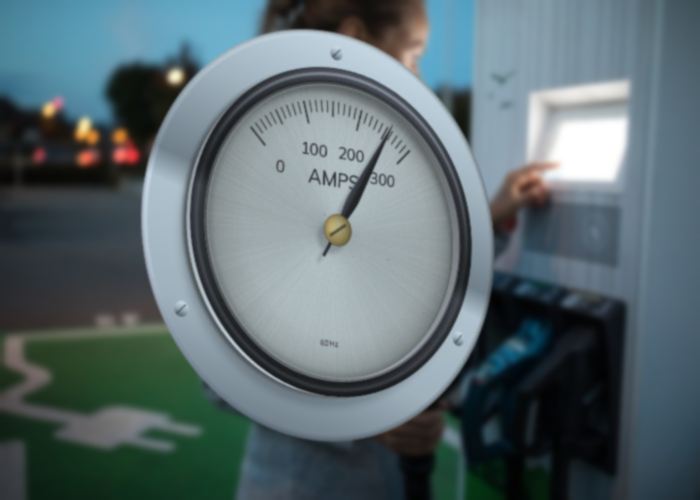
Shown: 250
